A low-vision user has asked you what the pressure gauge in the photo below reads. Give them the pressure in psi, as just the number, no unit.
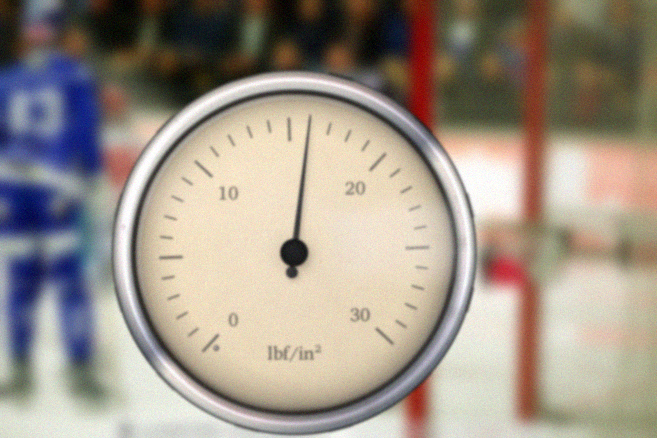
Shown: 16
